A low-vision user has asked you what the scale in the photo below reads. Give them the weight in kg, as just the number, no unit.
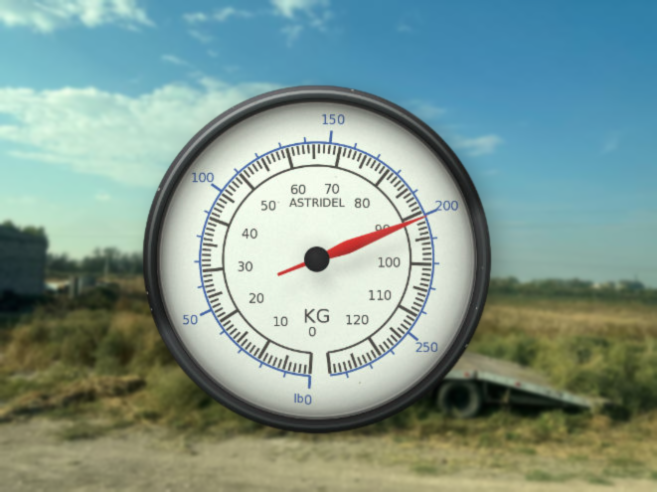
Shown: 91
